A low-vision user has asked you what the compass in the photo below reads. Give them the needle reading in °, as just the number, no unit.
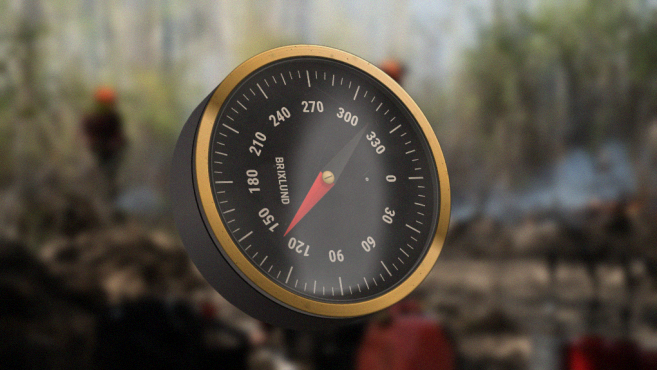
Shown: 135
